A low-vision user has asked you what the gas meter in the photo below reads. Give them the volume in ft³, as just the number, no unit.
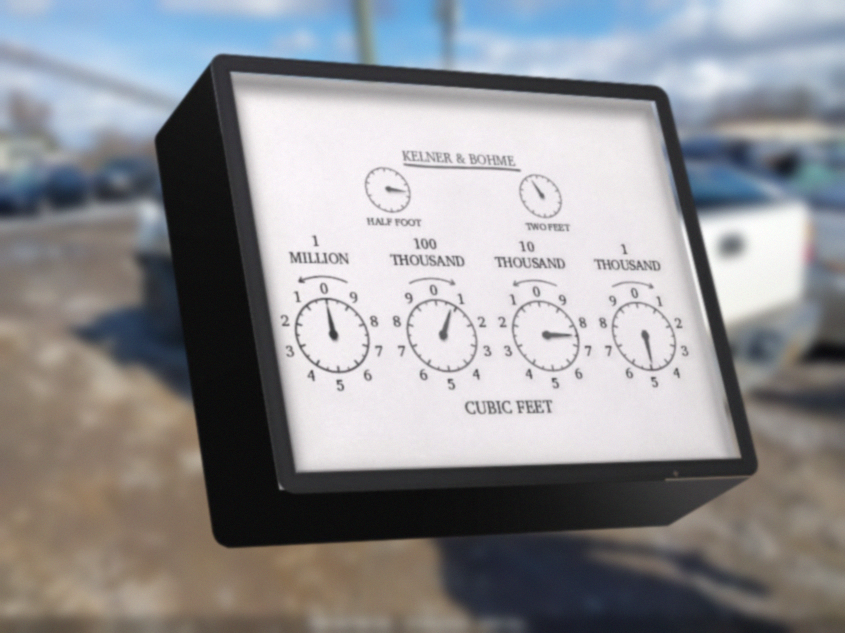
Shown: 7500
